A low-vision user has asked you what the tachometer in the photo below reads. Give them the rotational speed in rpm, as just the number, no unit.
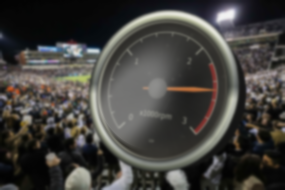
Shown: 2500
